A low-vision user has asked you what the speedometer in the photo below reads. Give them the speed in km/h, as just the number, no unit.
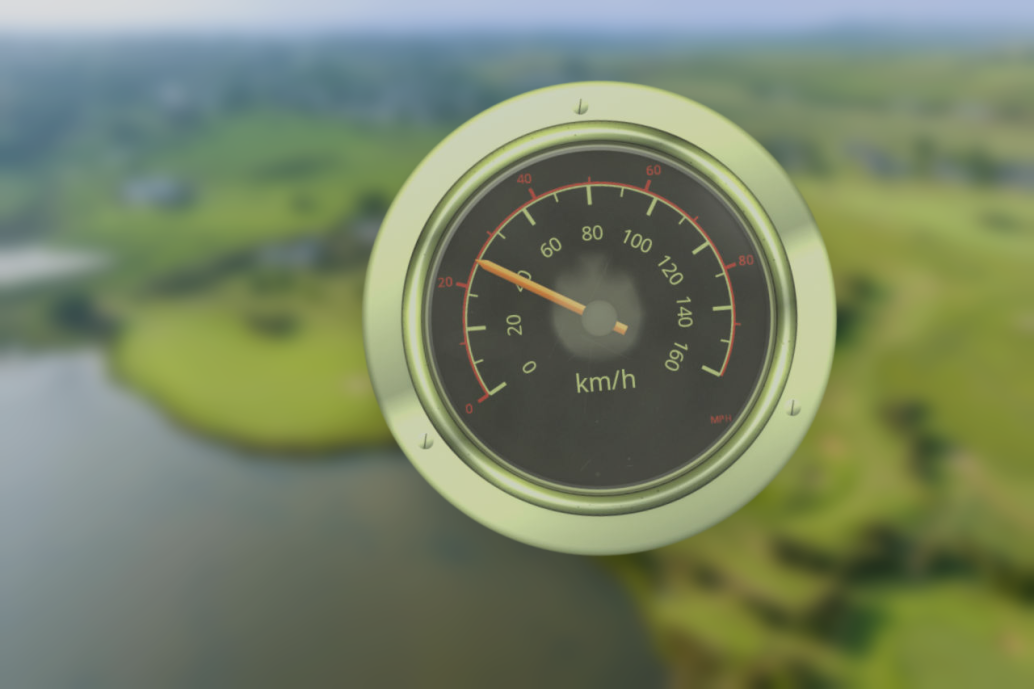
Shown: 40
